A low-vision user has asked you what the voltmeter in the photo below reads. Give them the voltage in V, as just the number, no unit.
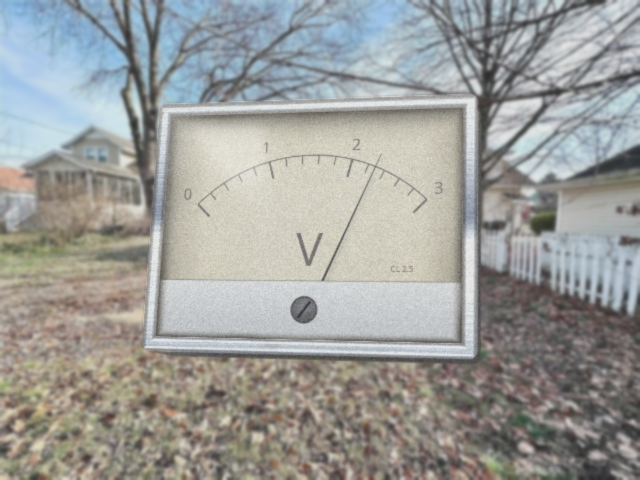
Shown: 2.3
